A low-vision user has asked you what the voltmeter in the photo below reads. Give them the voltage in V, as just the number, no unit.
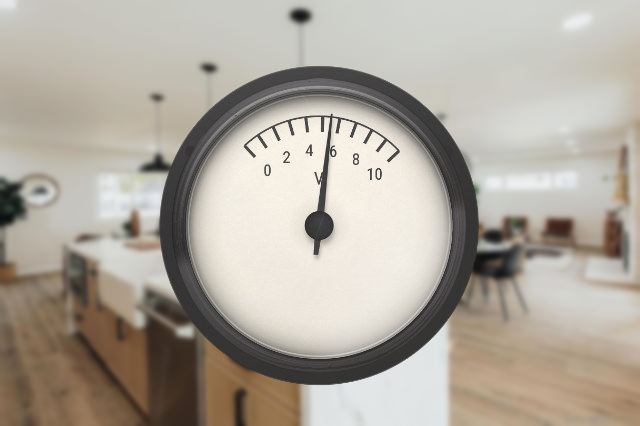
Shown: 5.5
